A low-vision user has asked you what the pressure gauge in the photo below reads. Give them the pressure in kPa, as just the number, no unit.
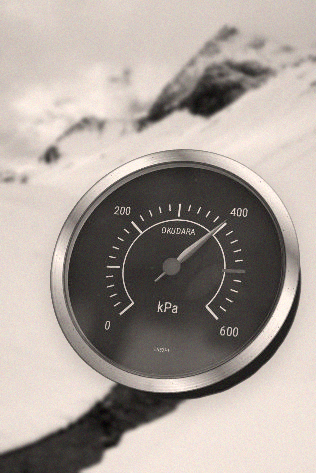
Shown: 400
